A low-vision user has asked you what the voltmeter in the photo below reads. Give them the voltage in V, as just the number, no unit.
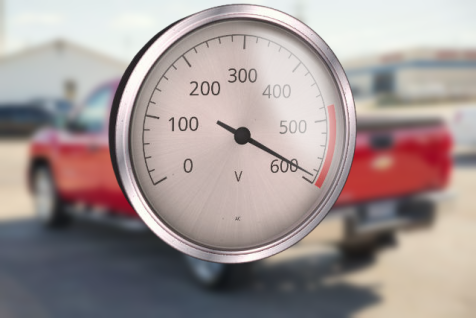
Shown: 590
